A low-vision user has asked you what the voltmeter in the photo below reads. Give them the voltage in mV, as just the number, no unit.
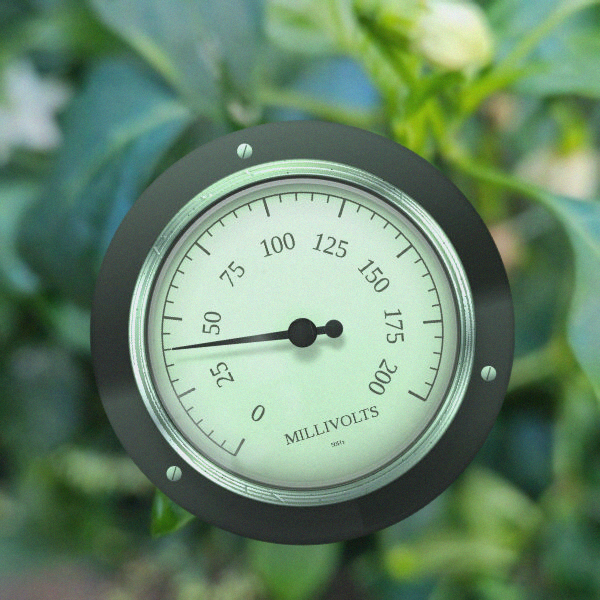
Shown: 40
